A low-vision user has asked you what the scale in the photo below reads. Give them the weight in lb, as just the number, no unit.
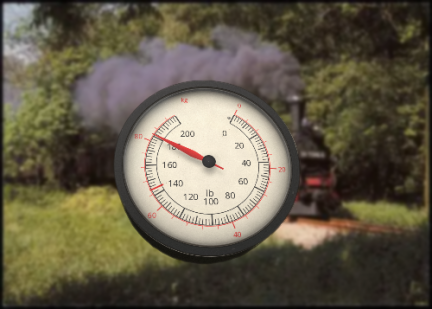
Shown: 180
